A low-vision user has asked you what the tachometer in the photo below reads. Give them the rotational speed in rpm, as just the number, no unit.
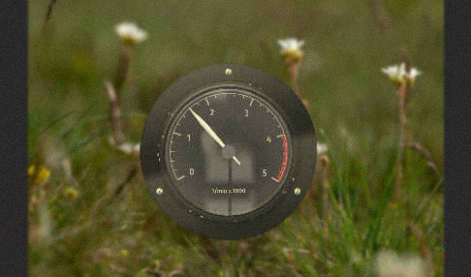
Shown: 1600
